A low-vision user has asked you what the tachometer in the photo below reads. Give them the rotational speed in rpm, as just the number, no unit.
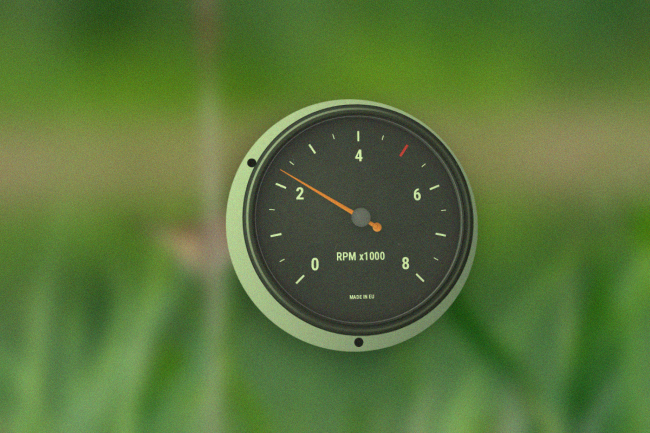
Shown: 2250
